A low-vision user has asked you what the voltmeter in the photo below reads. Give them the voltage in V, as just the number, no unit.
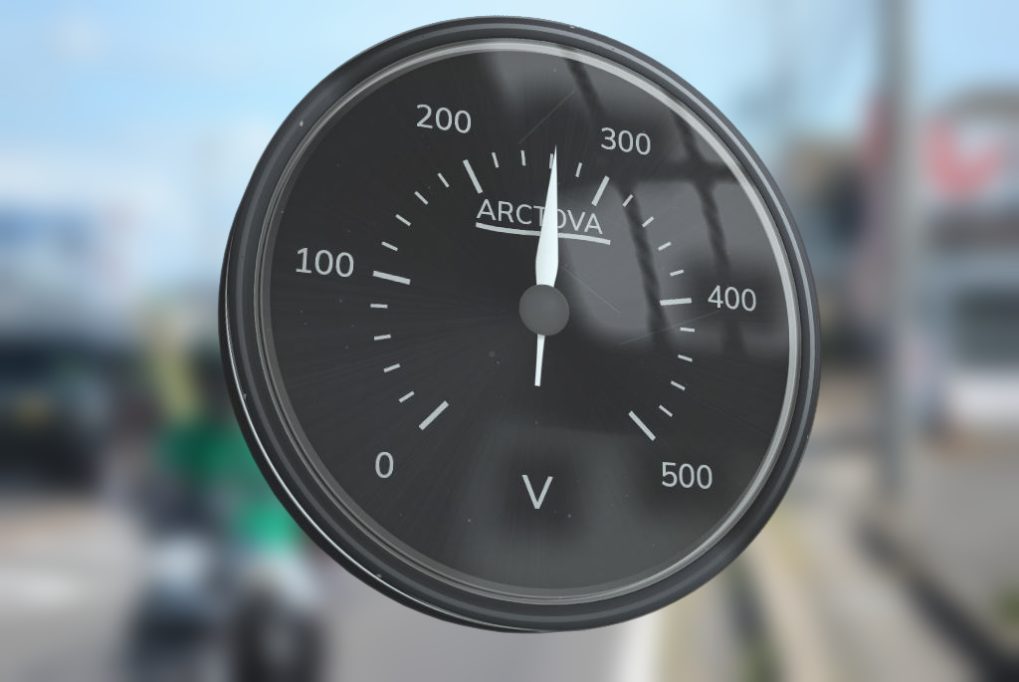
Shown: 260
